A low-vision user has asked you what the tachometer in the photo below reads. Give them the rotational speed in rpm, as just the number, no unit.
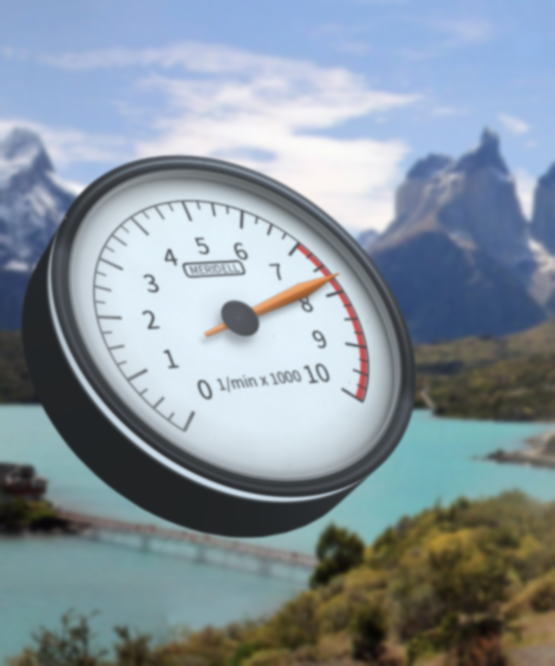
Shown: 7750
